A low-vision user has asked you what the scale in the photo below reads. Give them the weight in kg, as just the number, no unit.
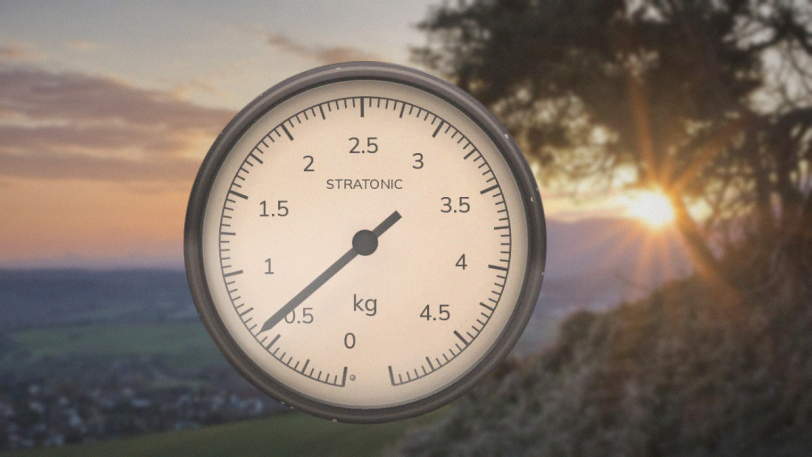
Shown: 0.6
